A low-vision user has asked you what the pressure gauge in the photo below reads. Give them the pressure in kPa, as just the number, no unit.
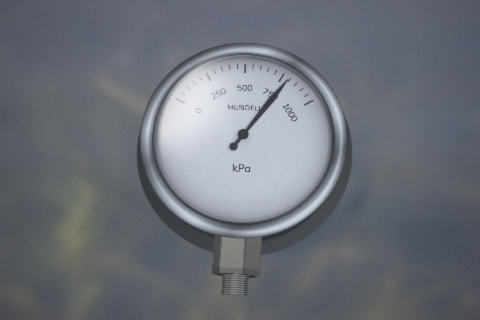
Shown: 800
